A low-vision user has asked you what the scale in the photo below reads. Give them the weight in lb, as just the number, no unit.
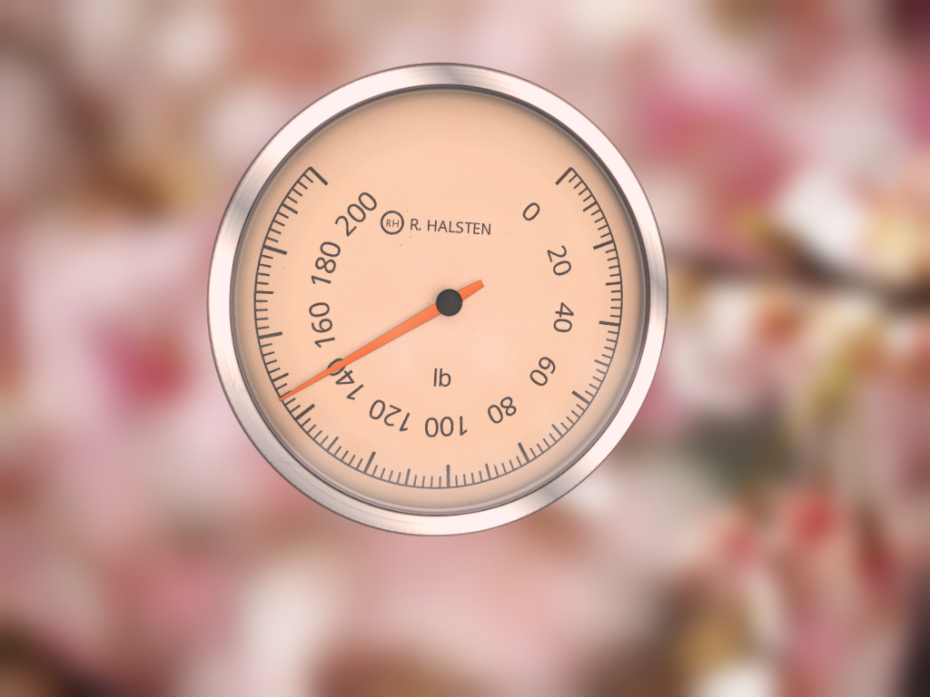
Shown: 146
